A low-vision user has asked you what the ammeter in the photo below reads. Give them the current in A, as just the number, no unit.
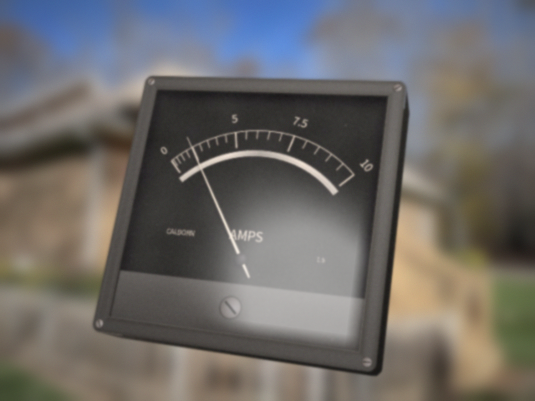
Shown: 2.5
